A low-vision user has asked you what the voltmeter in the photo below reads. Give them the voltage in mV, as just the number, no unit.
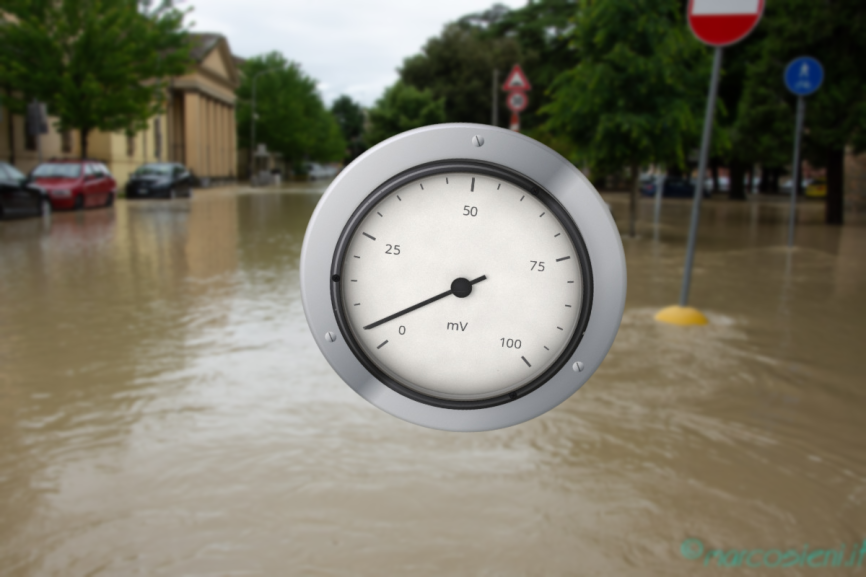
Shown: 5
